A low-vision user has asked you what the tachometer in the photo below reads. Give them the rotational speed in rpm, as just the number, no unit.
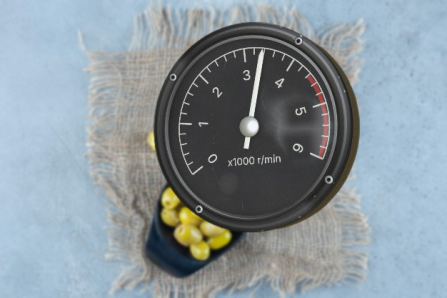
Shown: 3400
